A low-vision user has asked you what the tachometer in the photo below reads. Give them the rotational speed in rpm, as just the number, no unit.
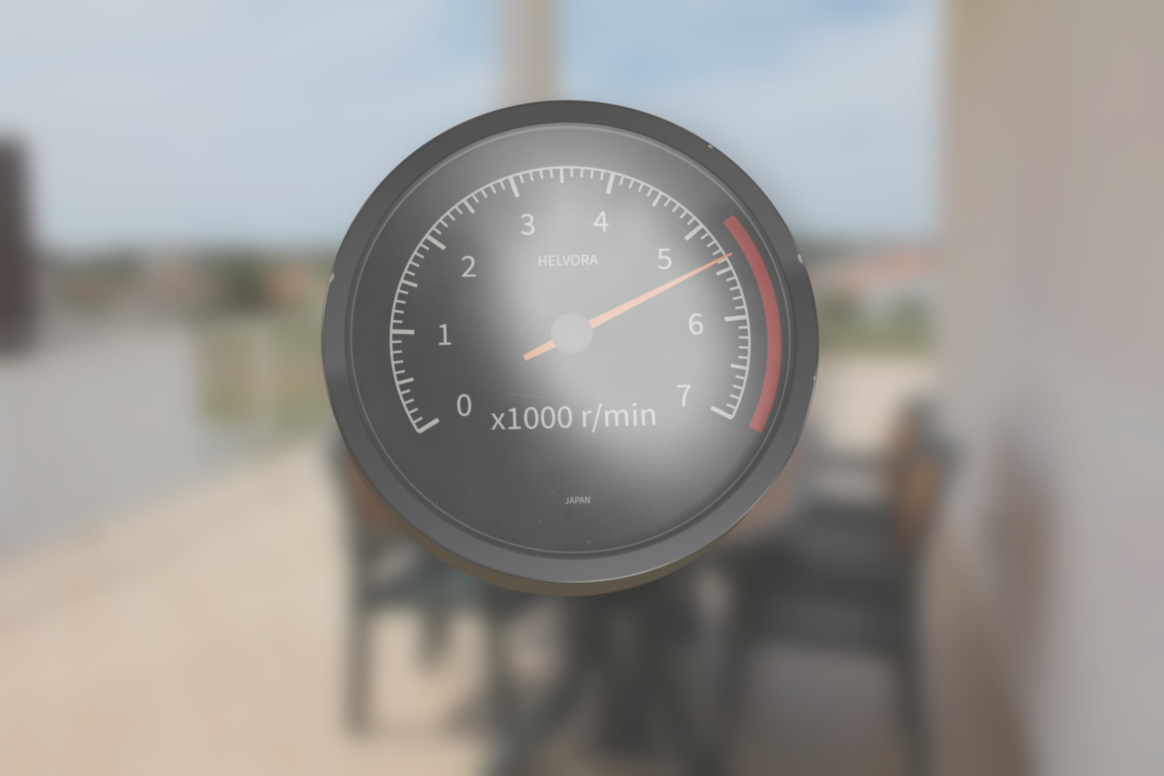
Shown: 5400
